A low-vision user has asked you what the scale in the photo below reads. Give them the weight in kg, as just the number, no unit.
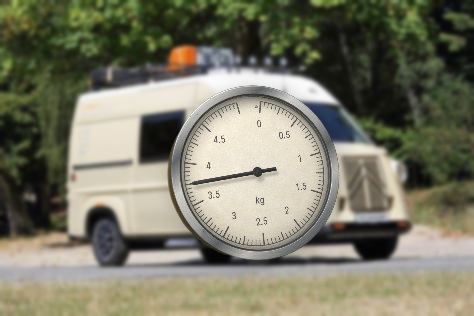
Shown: 3.75
